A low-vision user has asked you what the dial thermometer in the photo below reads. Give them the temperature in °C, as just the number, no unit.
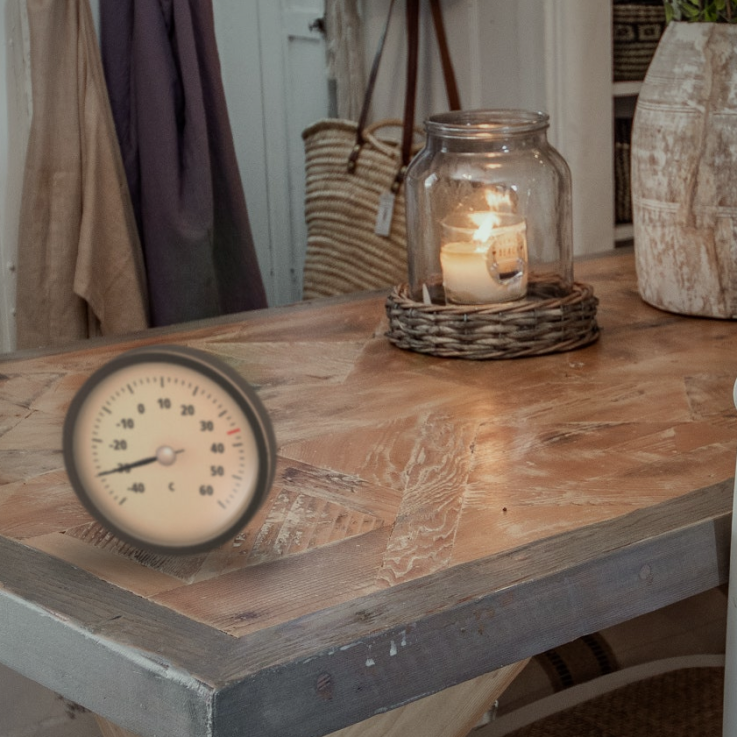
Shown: -30
